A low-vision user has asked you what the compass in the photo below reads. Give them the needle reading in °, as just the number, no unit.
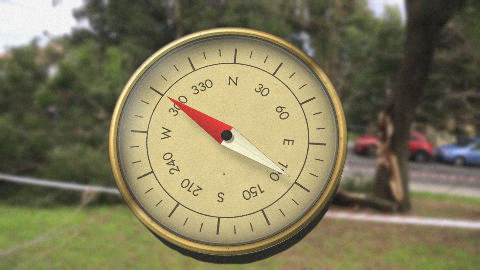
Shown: 300
